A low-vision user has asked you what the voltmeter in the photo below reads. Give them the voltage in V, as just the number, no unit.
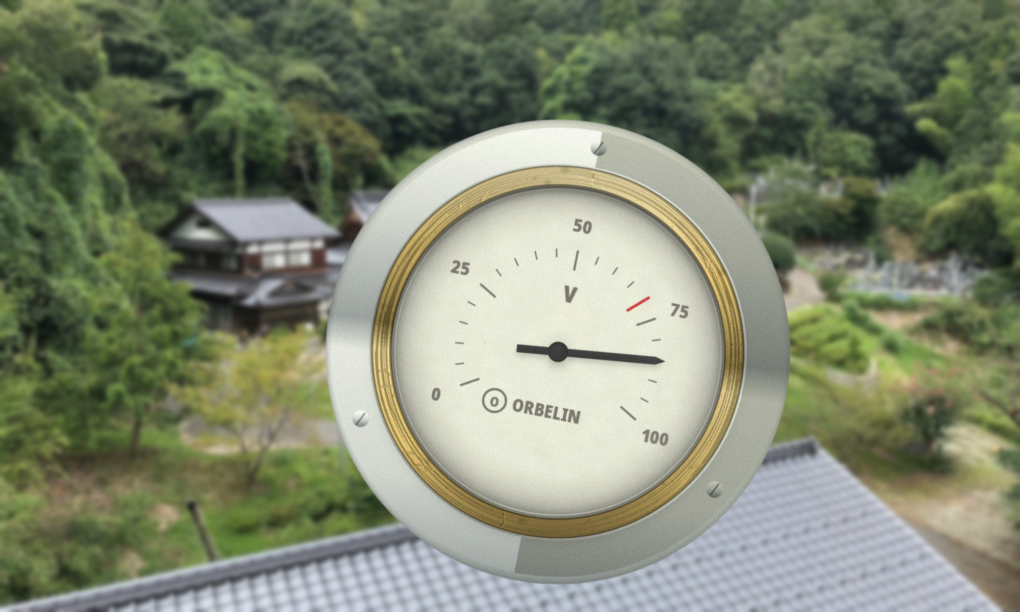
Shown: 85
